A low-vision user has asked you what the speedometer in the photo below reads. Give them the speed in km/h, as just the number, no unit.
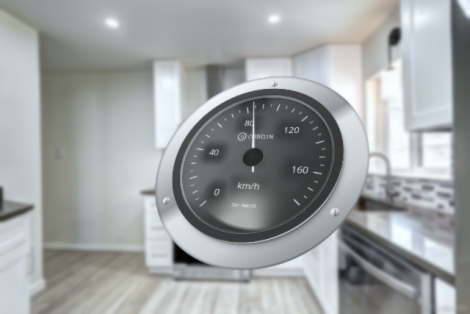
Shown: 85
